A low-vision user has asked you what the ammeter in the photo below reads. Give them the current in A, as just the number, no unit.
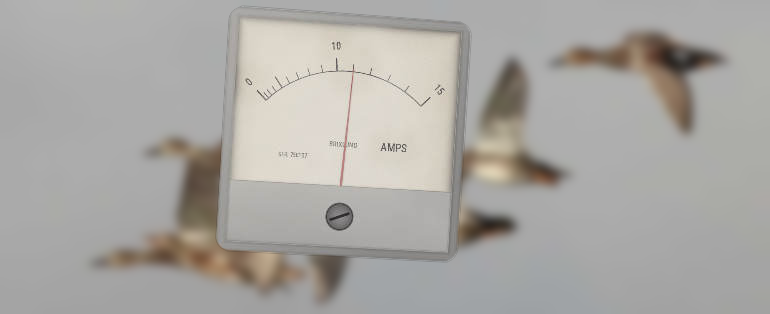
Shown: 11
